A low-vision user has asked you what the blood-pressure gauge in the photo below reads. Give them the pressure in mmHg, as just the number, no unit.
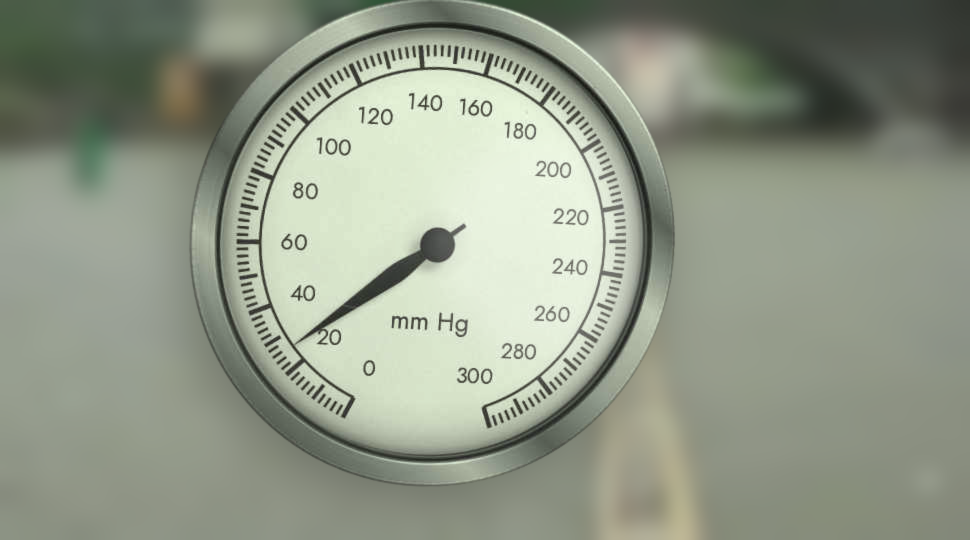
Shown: 26
